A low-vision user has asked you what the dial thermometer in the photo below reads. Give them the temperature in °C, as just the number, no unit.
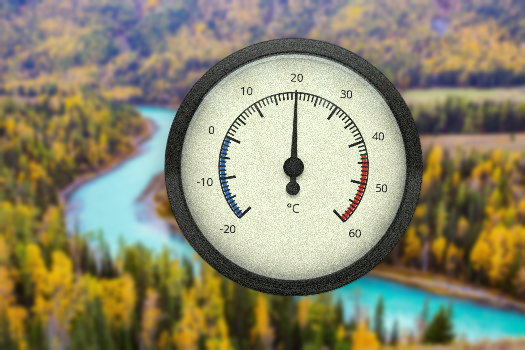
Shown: 20
